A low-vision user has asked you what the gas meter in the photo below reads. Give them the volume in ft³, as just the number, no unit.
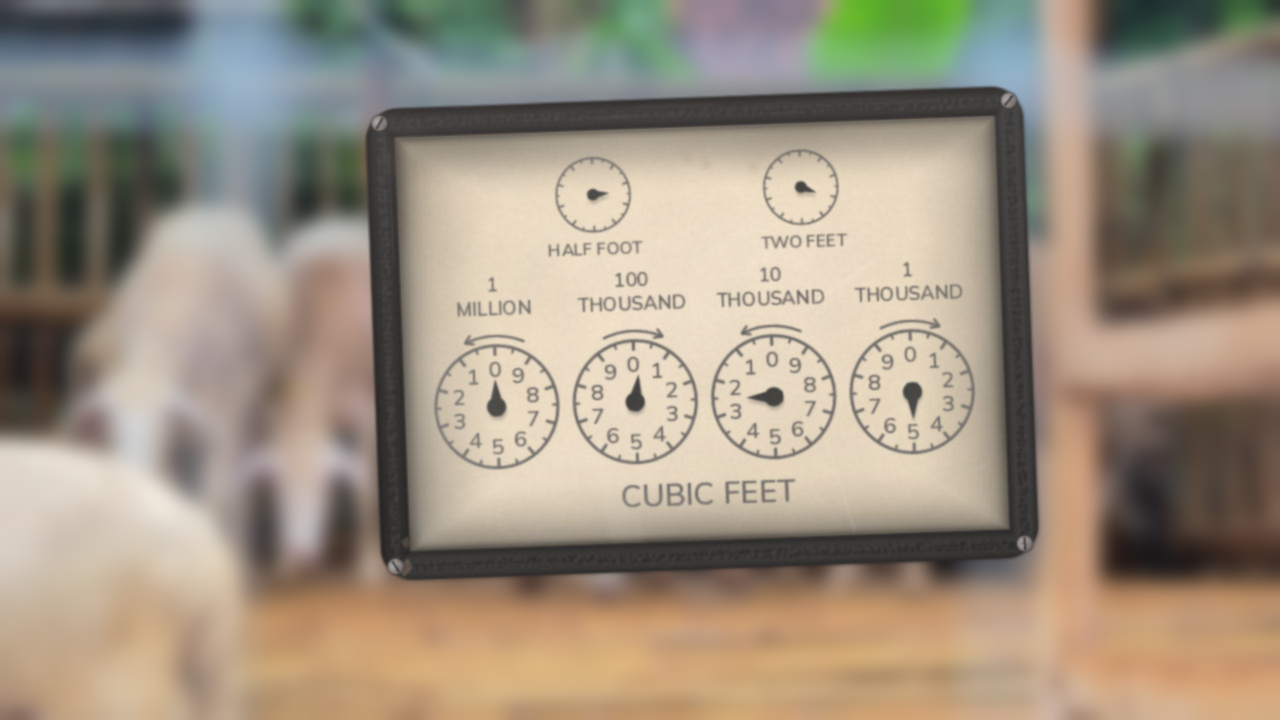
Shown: 2500
